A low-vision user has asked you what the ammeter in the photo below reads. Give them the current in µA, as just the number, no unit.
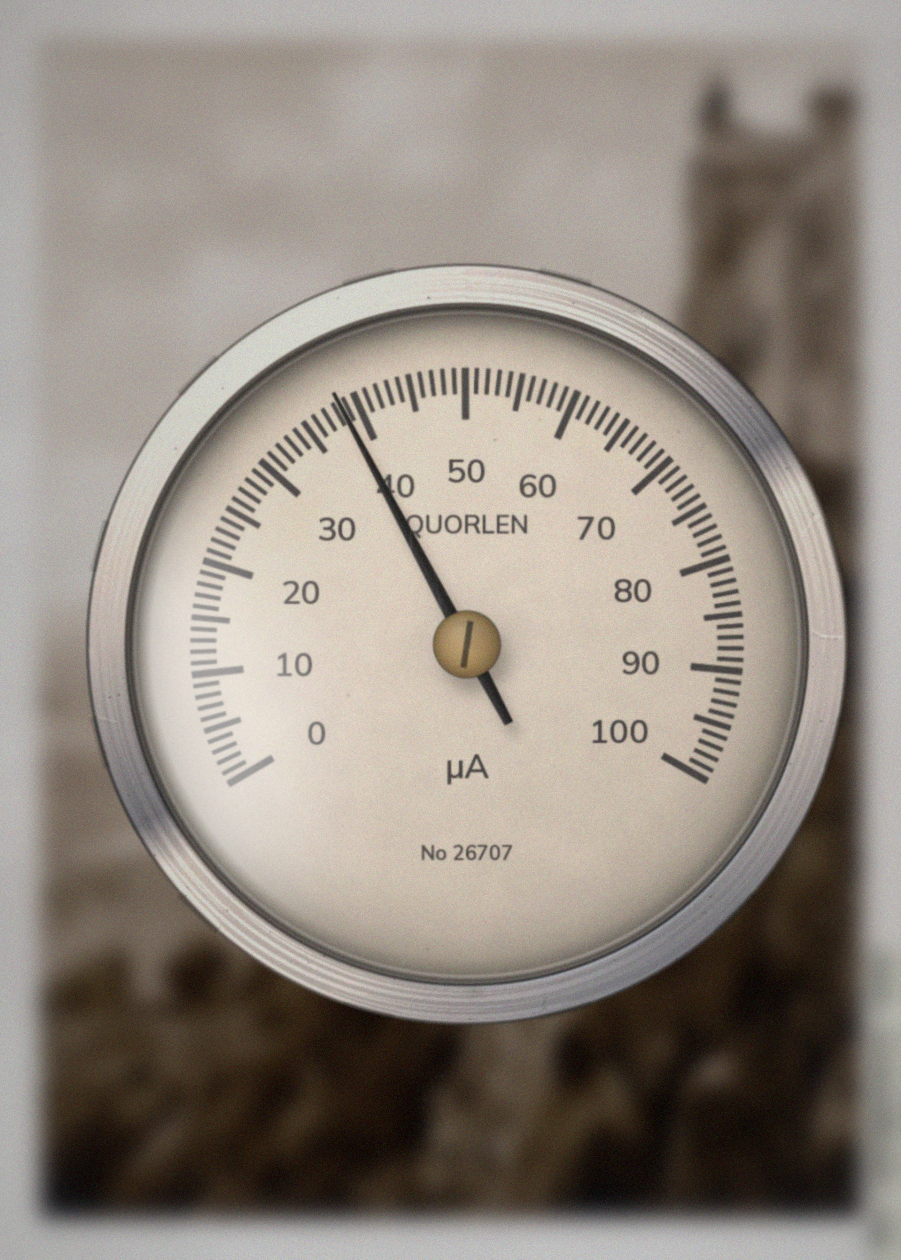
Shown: 38.5
